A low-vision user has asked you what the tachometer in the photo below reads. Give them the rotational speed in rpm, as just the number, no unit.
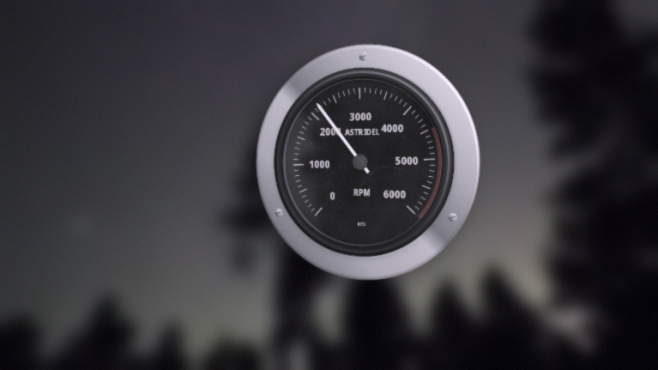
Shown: 2200
